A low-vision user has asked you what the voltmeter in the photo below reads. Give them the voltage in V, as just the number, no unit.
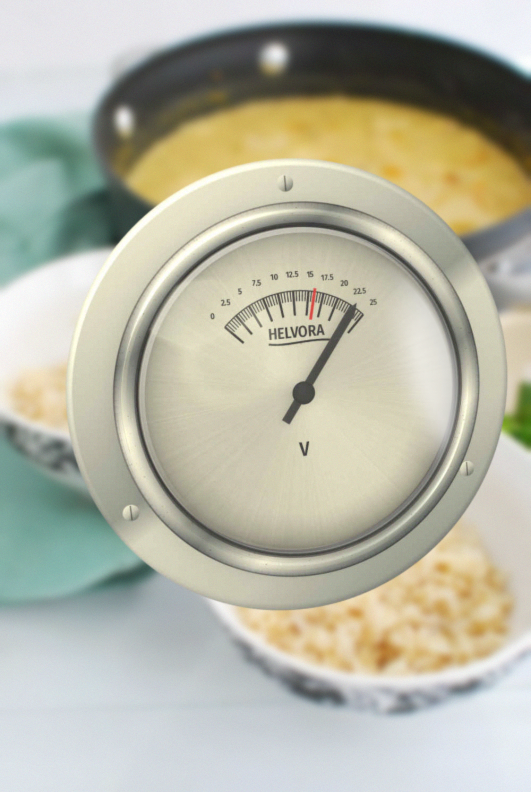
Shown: 22.5
